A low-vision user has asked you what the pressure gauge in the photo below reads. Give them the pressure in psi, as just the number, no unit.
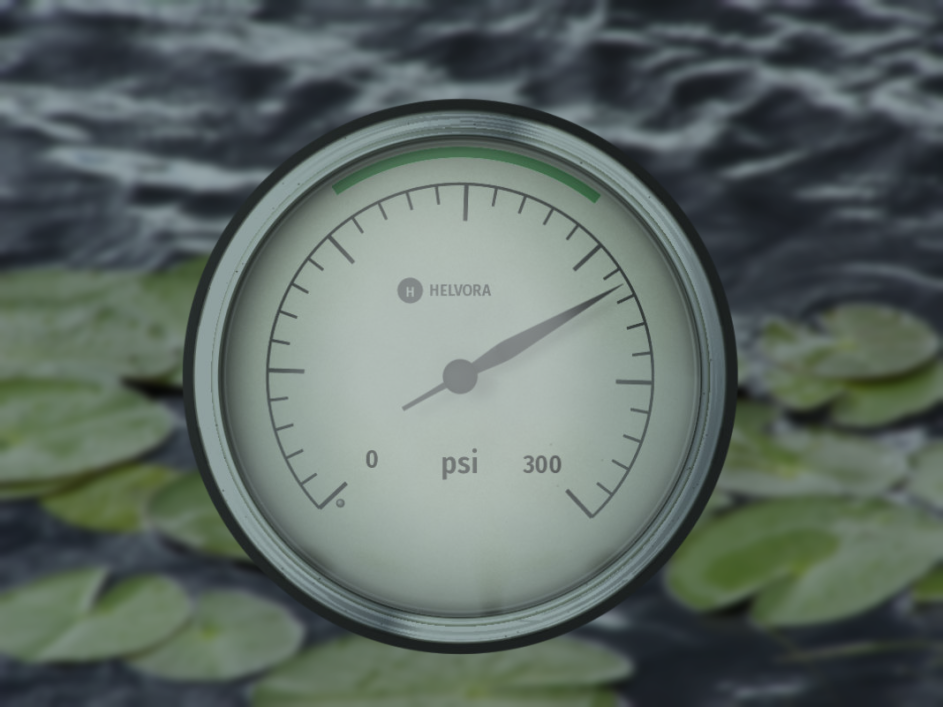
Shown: 215
